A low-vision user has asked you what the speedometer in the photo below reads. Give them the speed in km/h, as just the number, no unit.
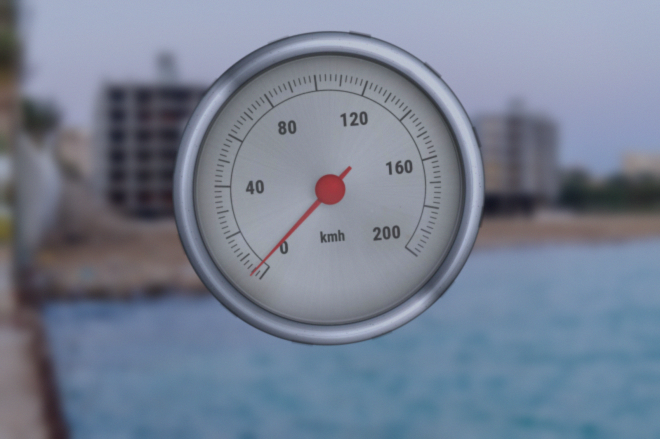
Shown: 4
